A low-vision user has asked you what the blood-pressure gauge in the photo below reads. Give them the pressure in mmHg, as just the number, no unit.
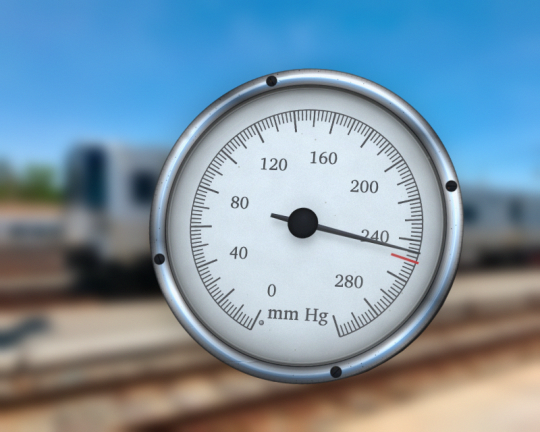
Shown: 246
